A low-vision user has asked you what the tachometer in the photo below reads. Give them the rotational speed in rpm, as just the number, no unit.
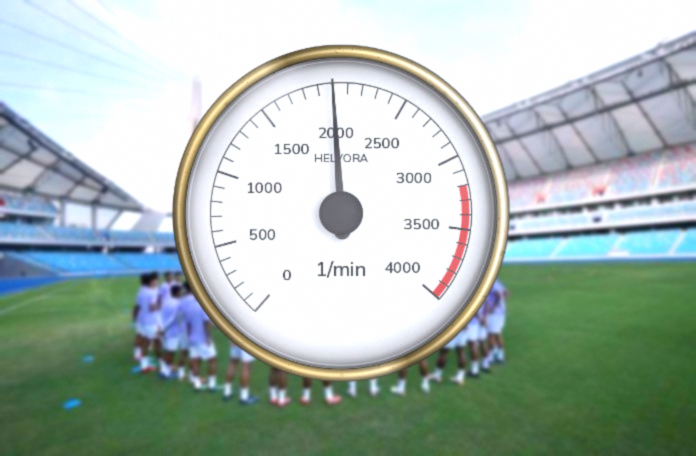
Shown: 2000
